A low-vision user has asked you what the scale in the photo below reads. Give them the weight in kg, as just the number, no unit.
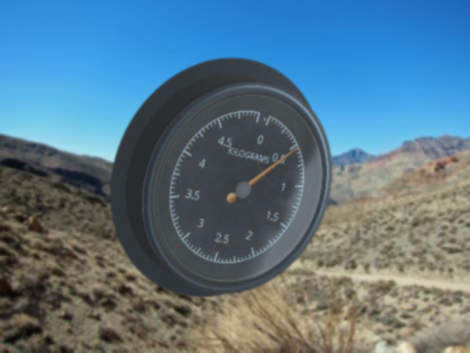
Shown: 0.5
